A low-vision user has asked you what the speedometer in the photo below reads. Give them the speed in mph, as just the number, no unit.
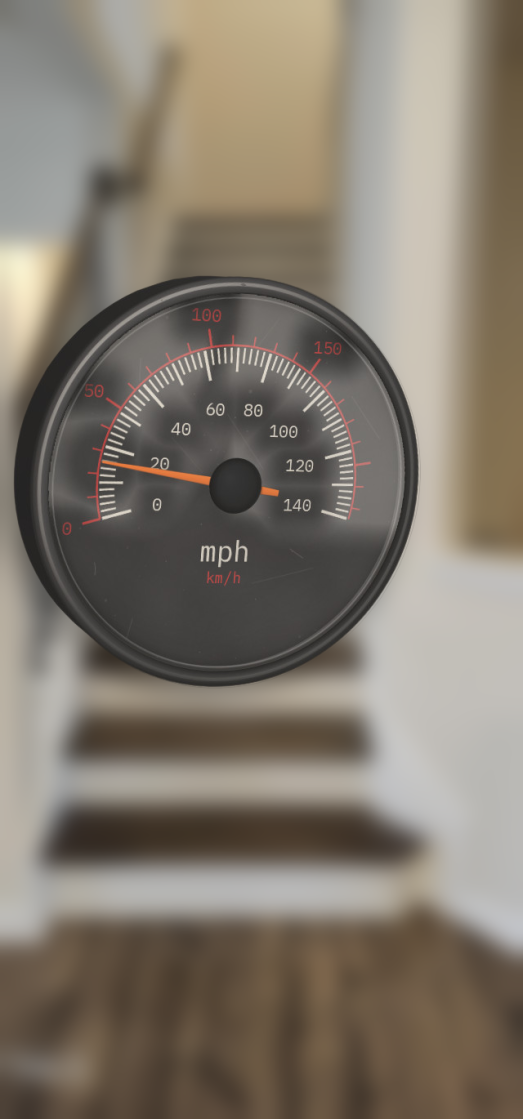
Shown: 16
